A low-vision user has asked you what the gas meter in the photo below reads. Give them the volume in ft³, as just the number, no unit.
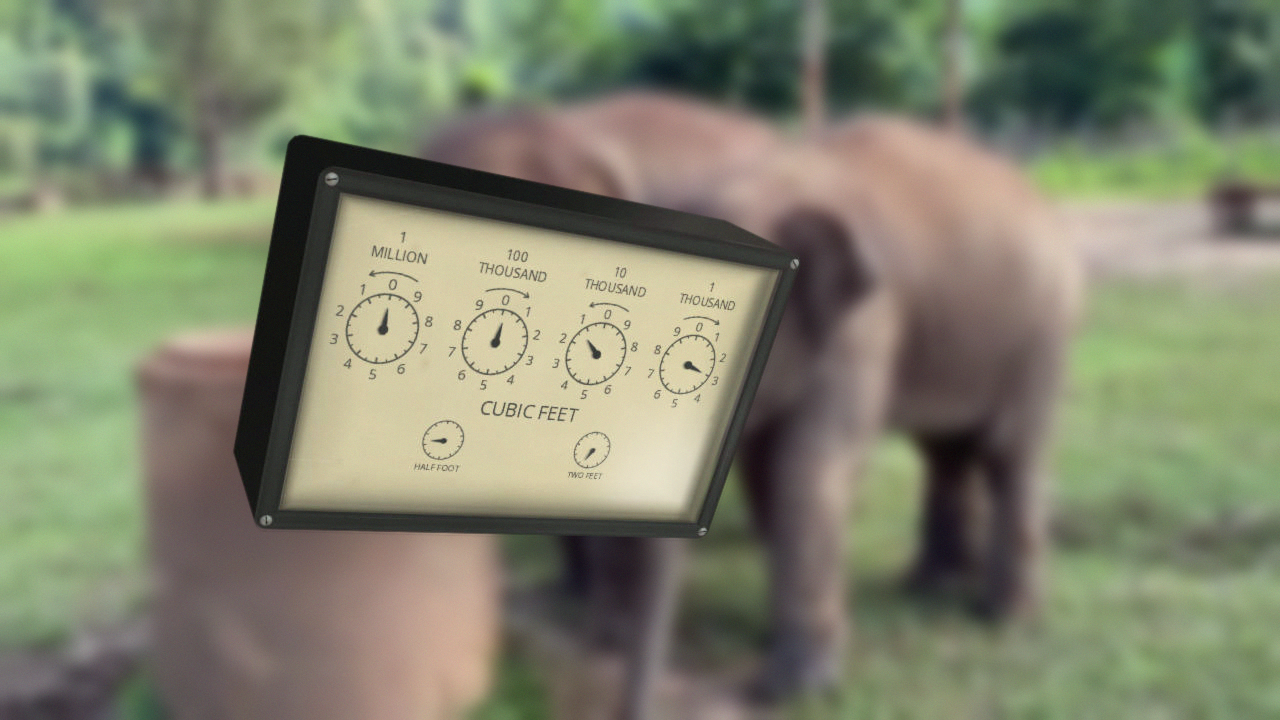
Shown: 1300
